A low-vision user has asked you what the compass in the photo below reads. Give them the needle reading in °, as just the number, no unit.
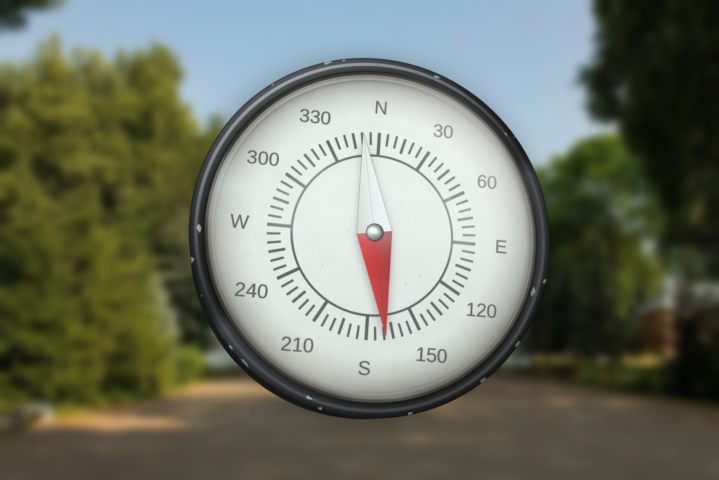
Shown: 170
